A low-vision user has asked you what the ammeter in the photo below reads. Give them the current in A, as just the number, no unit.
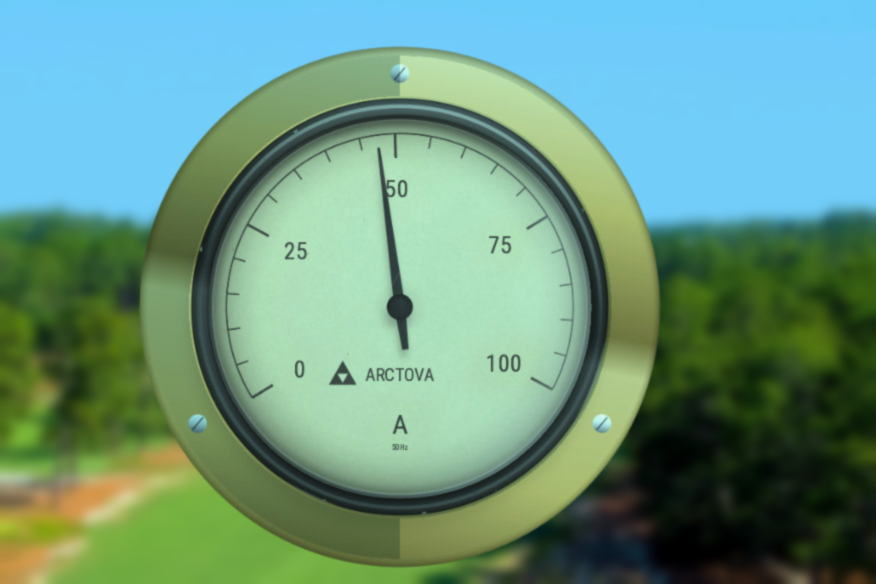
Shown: 47.5
